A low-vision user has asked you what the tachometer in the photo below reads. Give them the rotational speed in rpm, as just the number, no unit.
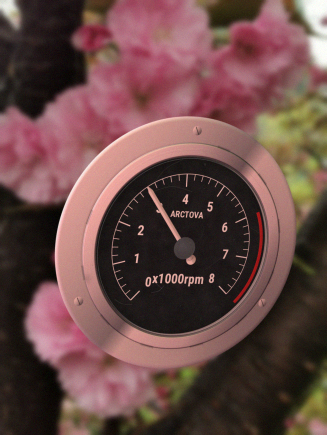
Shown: 3000
